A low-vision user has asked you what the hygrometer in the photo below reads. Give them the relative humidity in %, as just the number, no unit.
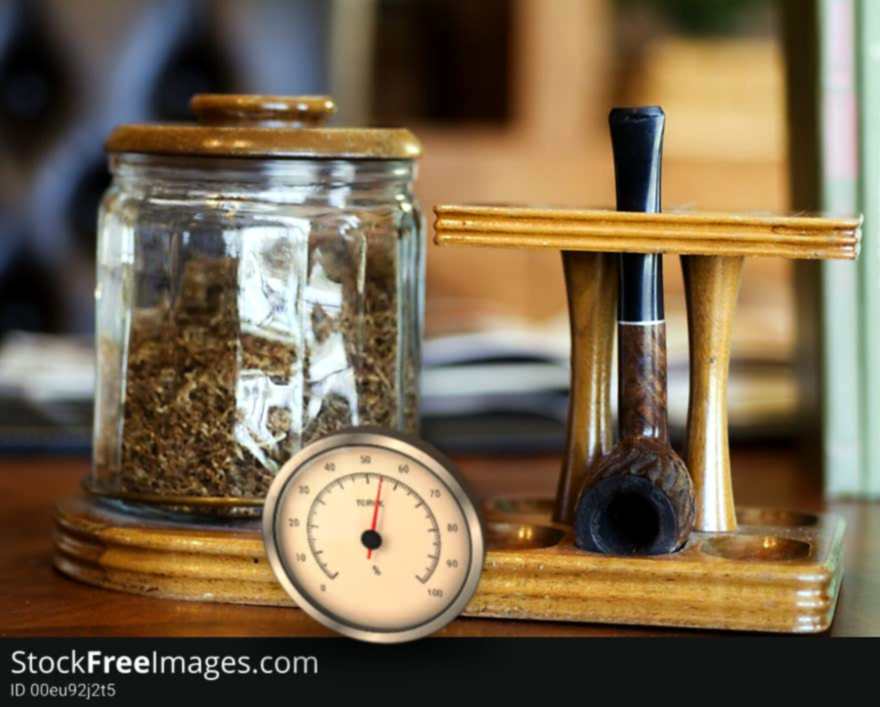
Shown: 55
